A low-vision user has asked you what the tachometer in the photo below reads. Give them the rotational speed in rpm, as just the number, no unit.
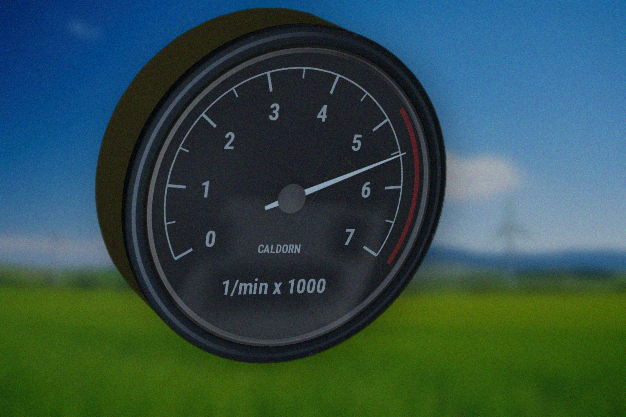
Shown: 5500
